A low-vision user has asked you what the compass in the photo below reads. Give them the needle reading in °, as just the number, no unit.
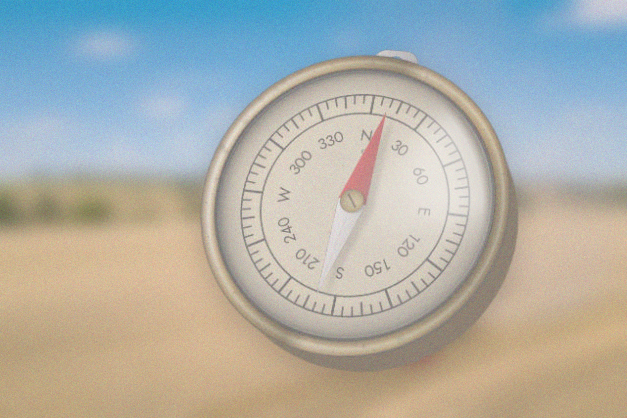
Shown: 10
